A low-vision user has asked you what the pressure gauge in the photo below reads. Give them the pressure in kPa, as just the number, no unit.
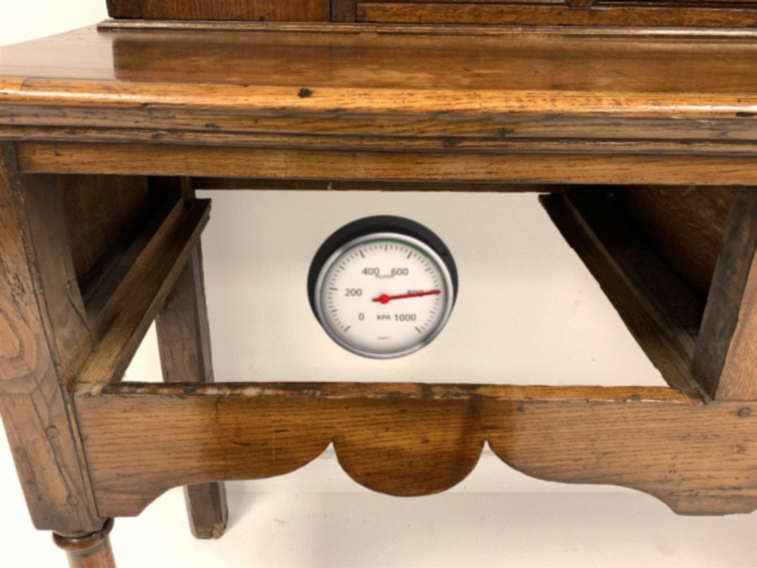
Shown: 800
